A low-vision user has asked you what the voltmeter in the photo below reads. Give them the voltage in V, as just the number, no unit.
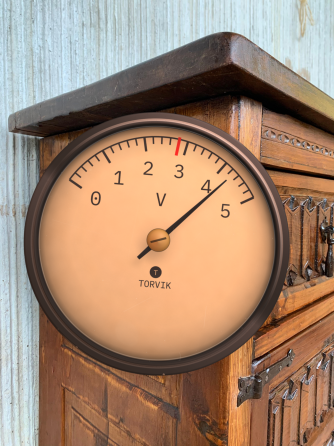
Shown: 4.3
